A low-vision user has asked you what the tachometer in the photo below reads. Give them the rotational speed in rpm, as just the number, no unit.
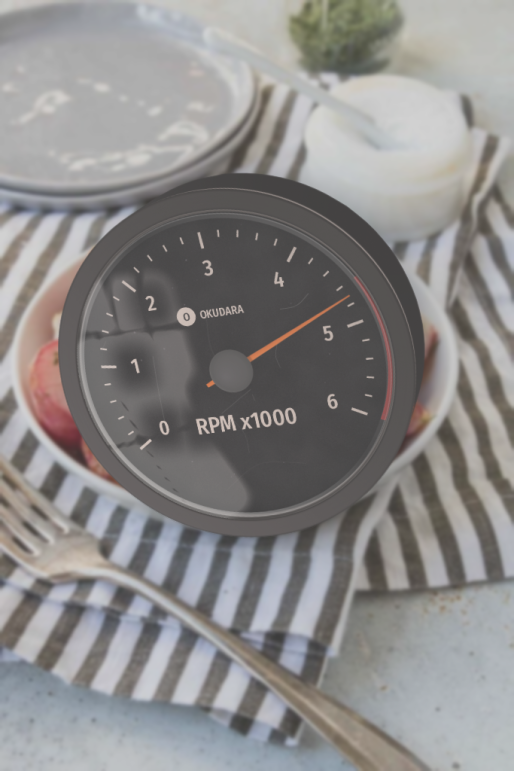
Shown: 4700
